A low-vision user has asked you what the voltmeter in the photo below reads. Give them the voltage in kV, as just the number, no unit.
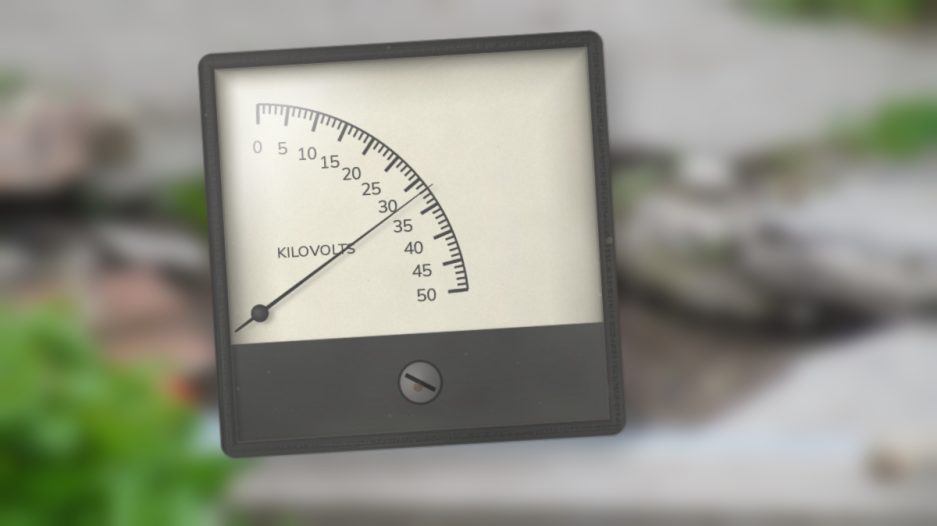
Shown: 32
